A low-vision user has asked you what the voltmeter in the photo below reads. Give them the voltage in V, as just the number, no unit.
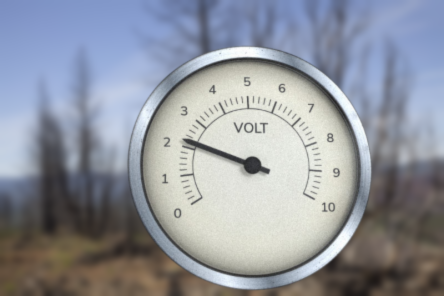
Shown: 2.2
